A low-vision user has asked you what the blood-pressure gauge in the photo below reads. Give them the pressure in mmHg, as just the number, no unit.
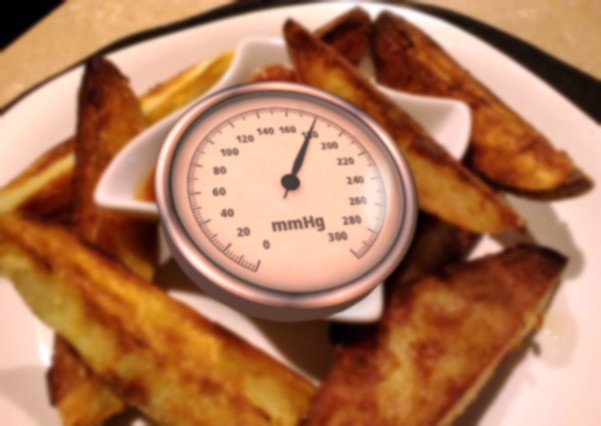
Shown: 180
